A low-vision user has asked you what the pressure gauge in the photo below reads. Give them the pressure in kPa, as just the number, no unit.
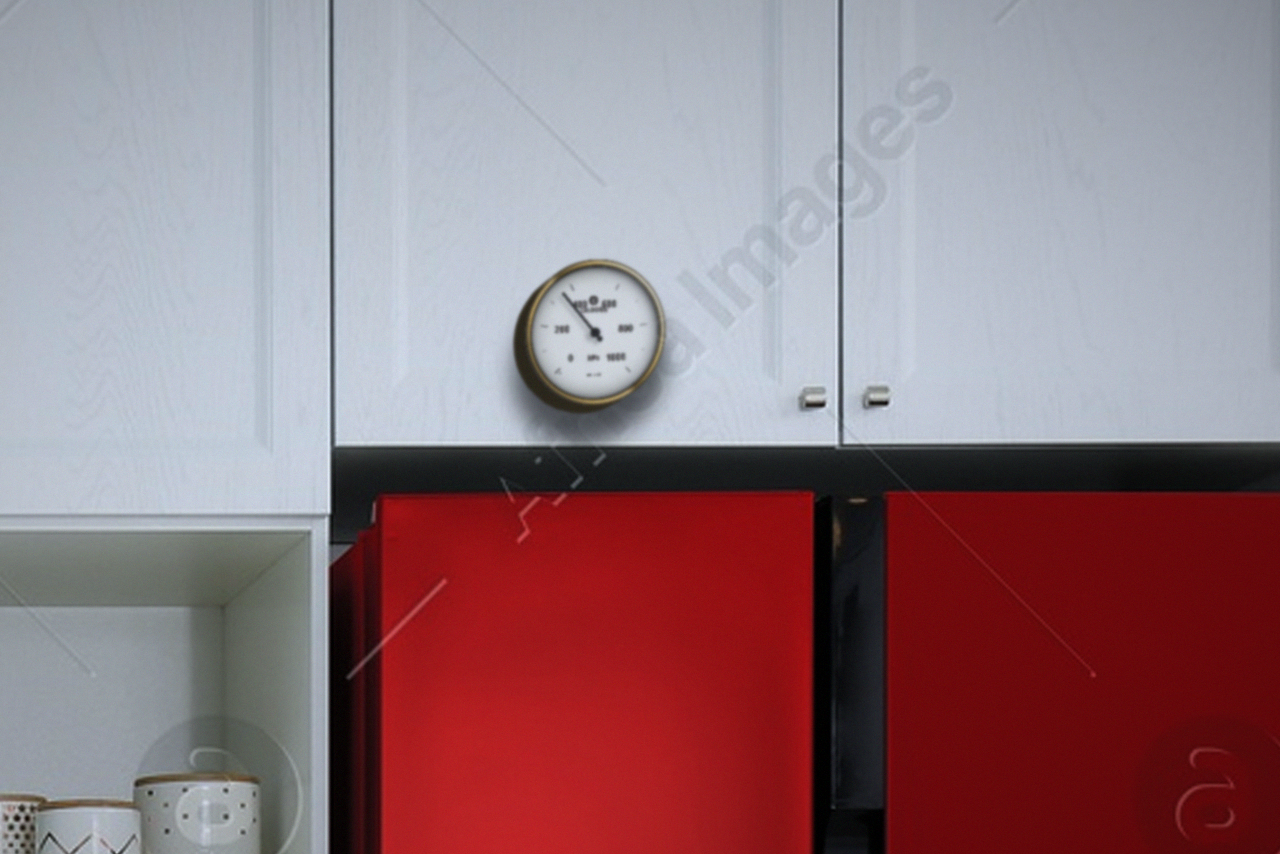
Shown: 350
